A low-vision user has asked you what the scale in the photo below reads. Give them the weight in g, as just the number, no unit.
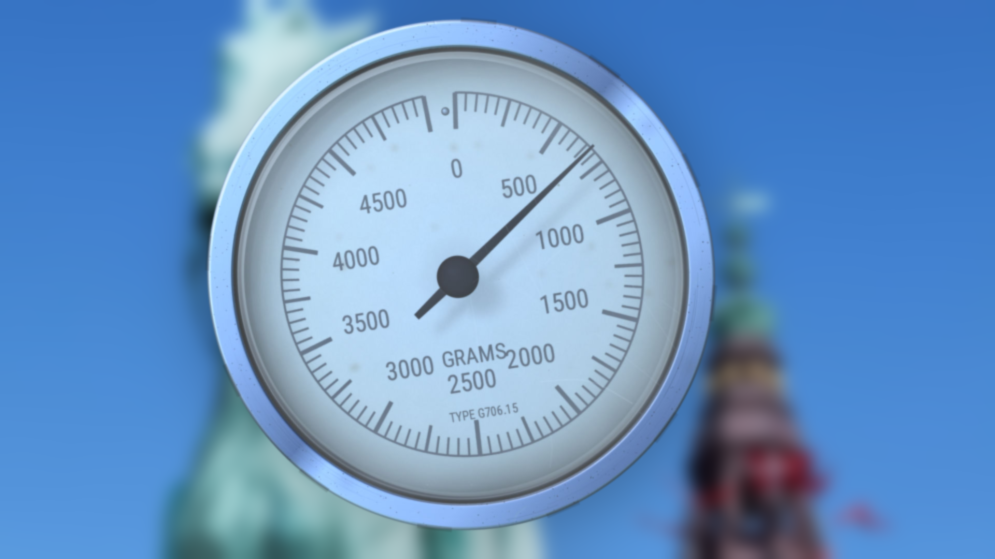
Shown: 675
